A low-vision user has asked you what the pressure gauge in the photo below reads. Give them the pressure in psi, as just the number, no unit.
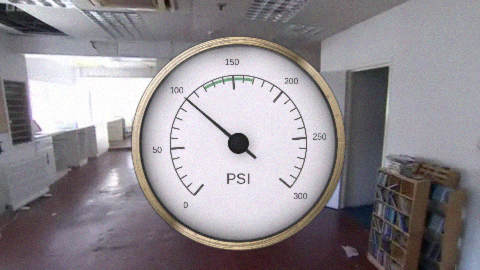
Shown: 100
